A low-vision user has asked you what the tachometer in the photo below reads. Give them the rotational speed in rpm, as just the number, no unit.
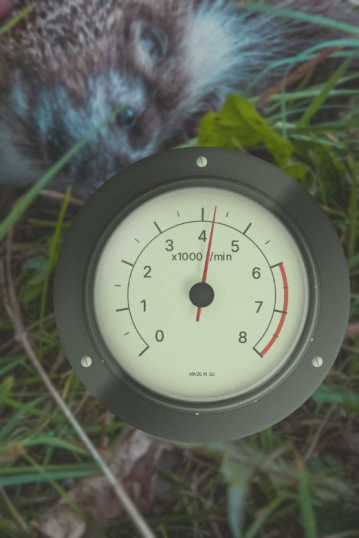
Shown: 4250
